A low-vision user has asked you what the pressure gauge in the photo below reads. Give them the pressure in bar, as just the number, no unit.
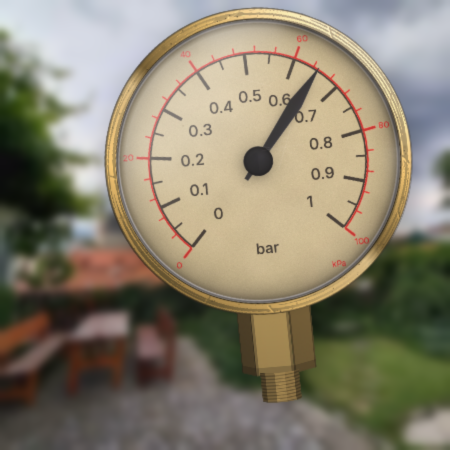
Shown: 0.65
